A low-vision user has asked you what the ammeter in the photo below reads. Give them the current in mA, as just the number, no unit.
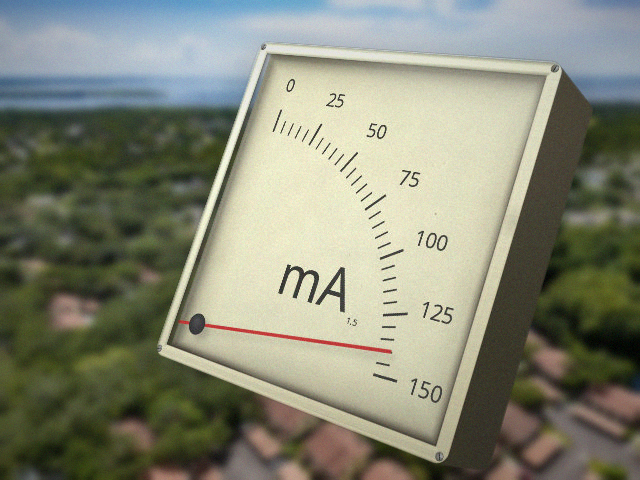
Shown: 140
